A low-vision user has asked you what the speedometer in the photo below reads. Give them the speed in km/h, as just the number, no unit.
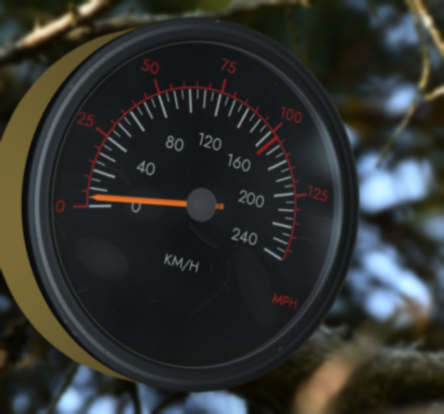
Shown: 5
